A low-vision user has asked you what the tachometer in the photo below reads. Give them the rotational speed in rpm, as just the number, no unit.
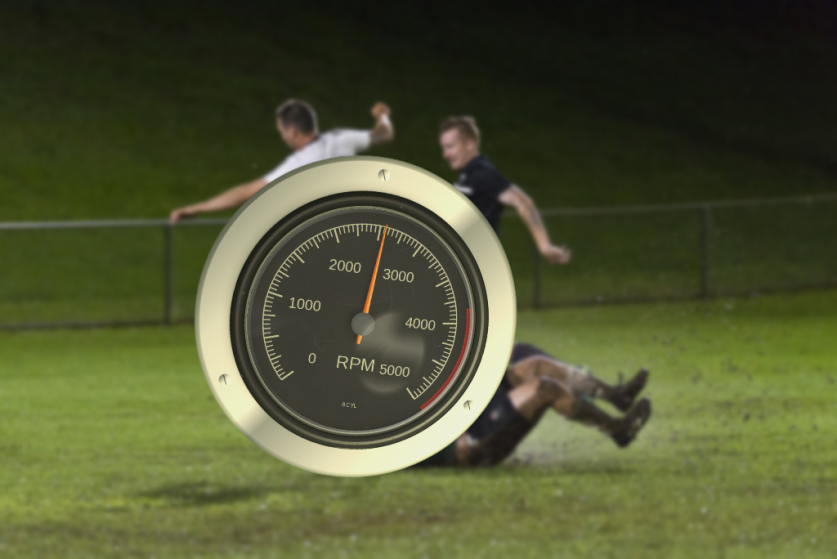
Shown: 2550
